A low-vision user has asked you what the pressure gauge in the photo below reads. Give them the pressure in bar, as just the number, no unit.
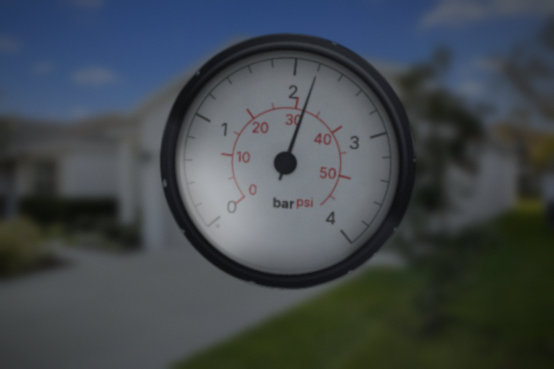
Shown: 2.2
